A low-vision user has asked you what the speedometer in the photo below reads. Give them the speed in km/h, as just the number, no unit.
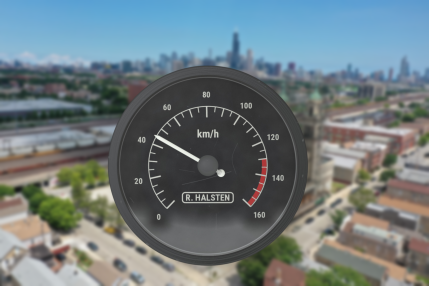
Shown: 45
